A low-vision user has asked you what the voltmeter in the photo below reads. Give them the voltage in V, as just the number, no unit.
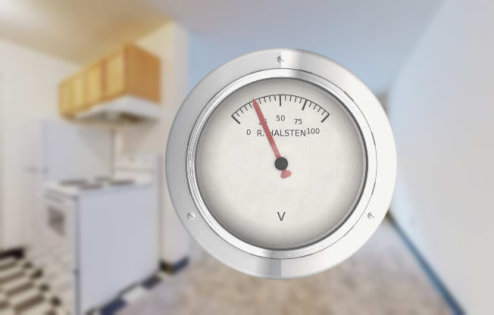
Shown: 25
